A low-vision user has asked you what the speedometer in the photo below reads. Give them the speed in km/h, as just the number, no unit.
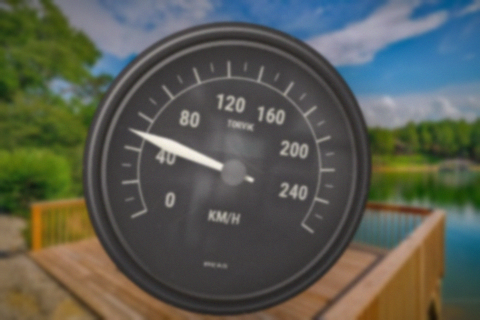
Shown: 50
